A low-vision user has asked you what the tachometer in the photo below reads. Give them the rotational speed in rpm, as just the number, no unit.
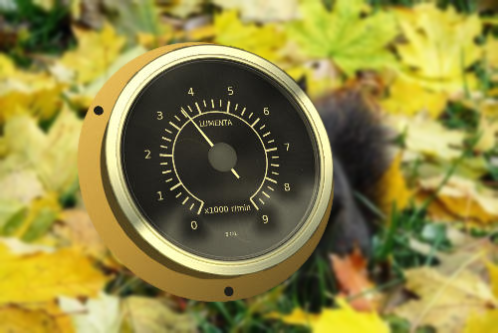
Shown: 3500
